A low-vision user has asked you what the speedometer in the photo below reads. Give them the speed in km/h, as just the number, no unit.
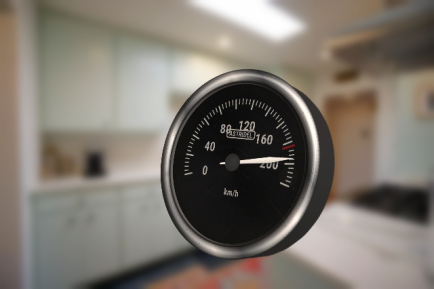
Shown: 196
